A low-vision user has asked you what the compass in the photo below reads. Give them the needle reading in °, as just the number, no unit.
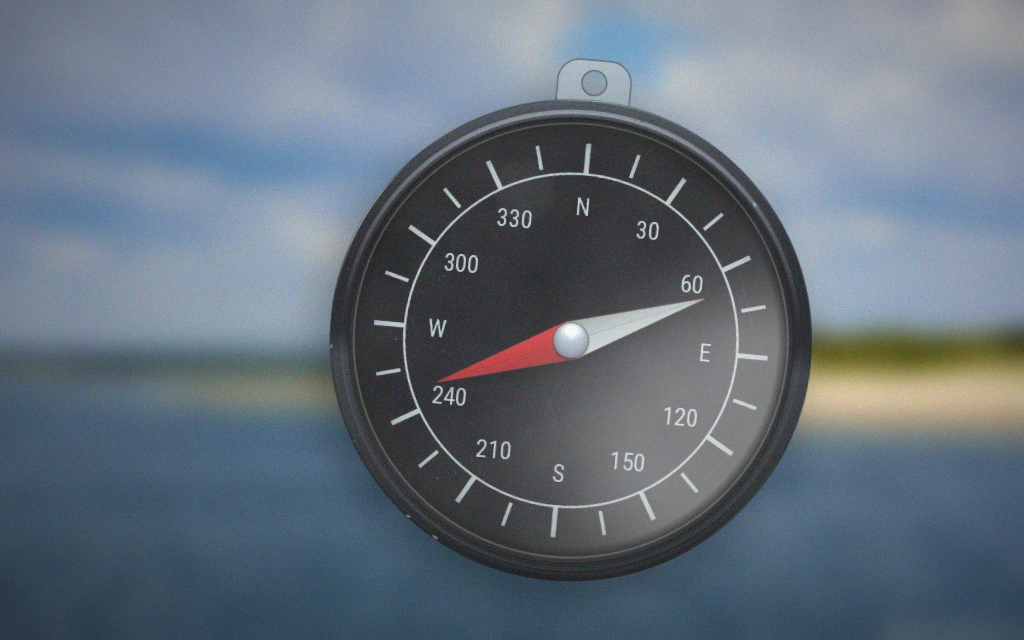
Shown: 247.5
